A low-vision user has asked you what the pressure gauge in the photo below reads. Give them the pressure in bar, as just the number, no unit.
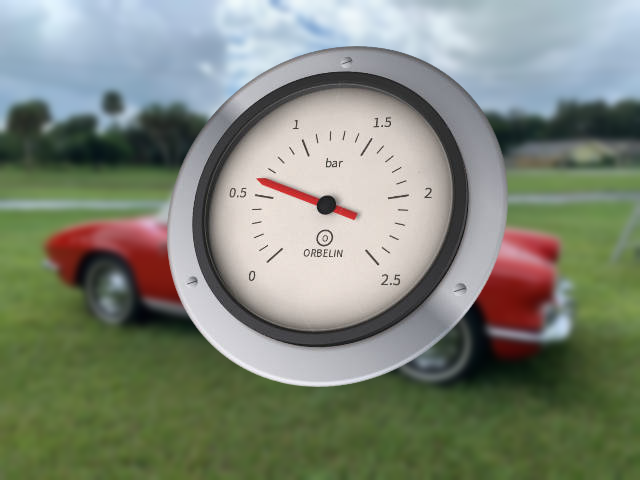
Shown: 0.6
